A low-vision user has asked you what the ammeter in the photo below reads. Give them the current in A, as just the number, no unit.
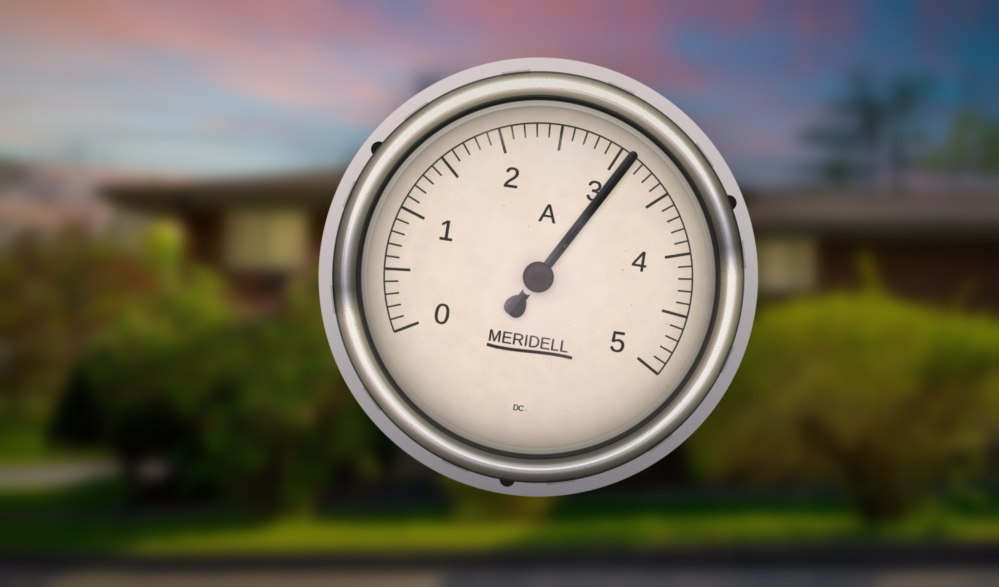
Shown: 3.1
